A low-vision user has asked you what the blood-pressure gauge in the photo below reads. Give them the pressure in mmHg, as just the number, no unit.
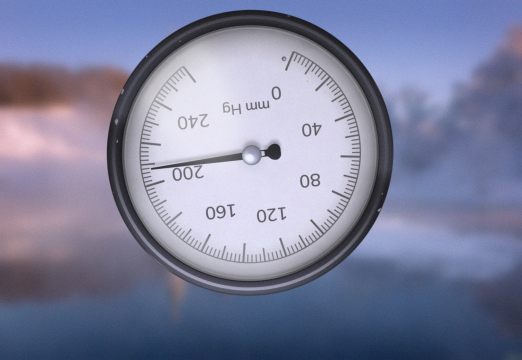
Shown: 208
